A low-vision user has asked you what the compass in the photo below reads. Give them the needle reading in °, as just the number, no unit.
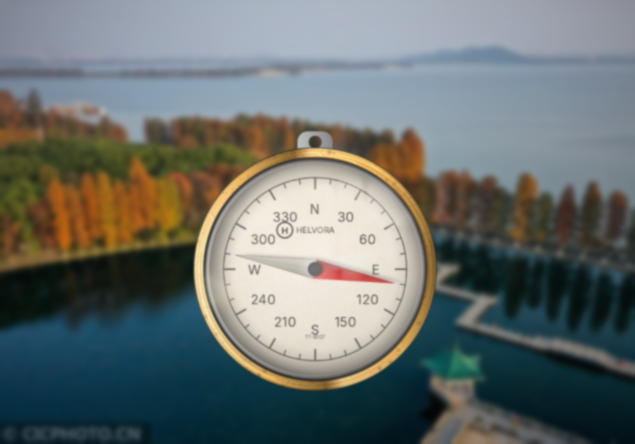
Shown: 100
